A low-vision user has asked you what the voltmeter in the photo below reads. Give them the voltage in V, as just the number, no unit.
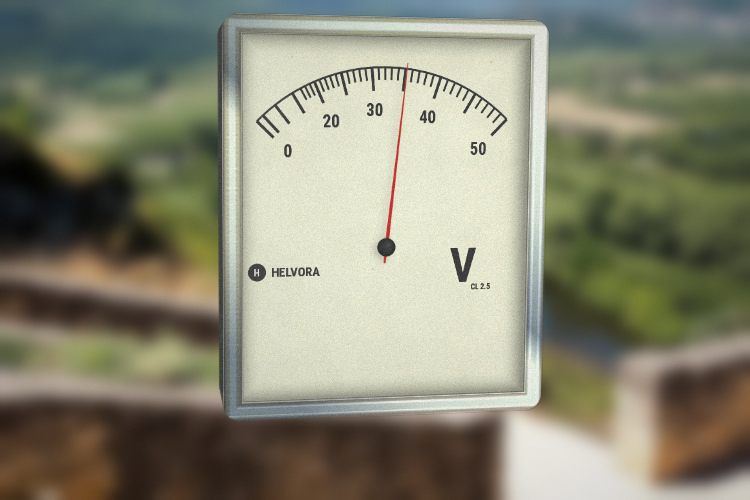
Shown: 35
